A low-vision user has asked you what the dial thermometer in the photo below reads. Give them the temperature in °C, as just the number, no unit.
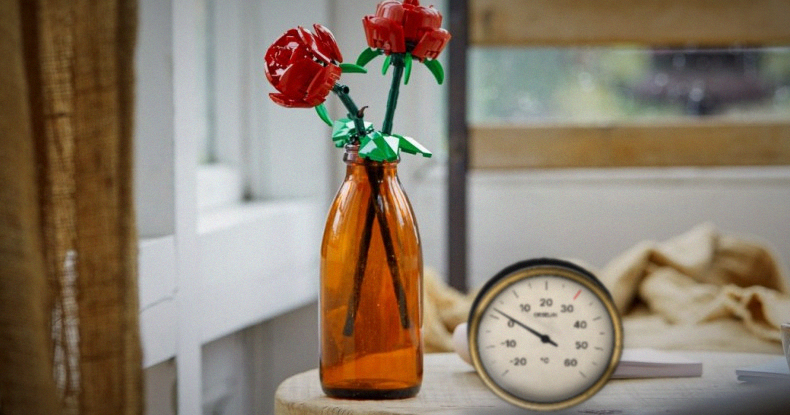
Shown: 2.5
